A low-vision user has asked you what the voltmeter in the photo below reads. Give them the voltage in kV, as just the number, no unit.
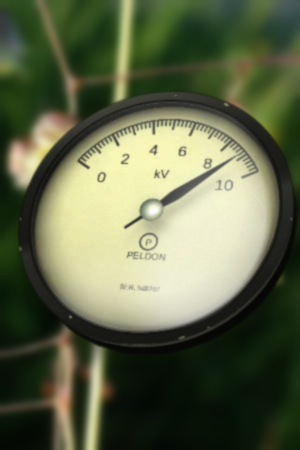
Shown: 9
